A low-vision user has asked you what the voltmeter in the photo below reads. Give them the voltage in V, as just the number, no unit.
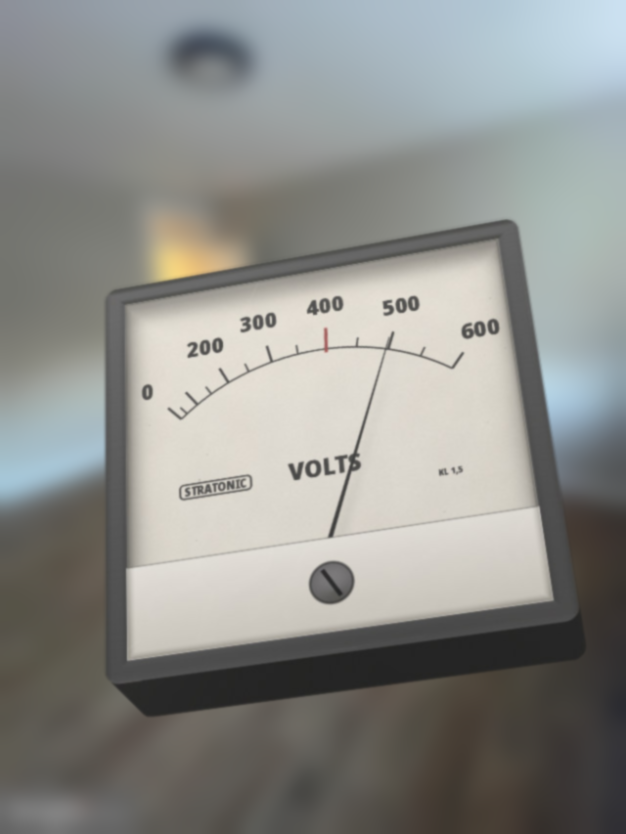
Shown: 500
